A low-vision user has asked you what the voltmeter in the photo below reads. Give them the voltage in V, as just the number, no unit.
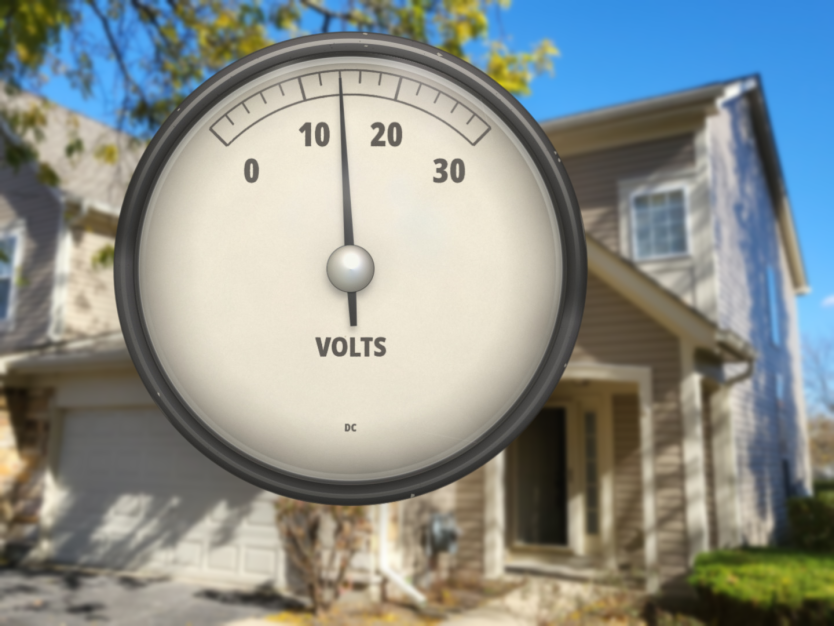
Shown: 14
